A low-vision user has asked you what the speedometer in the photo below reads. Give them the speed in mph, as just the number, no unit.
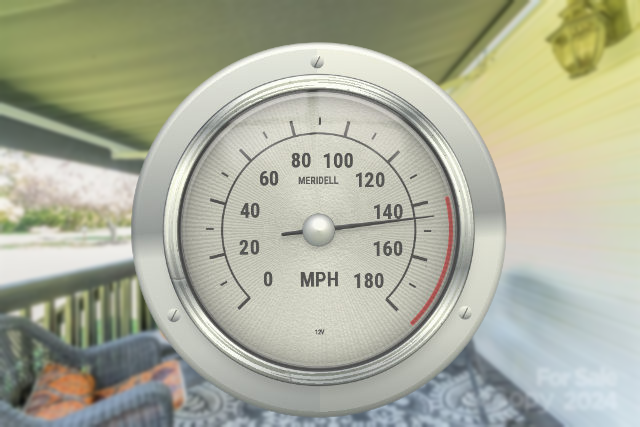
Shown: 145
